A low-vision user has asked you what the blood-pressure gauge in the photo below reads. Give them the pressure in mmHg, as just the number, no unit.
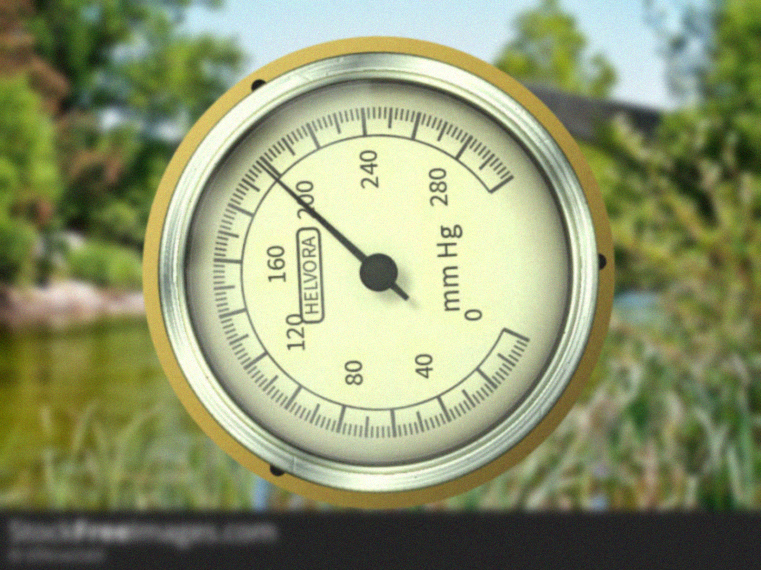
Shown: 198
